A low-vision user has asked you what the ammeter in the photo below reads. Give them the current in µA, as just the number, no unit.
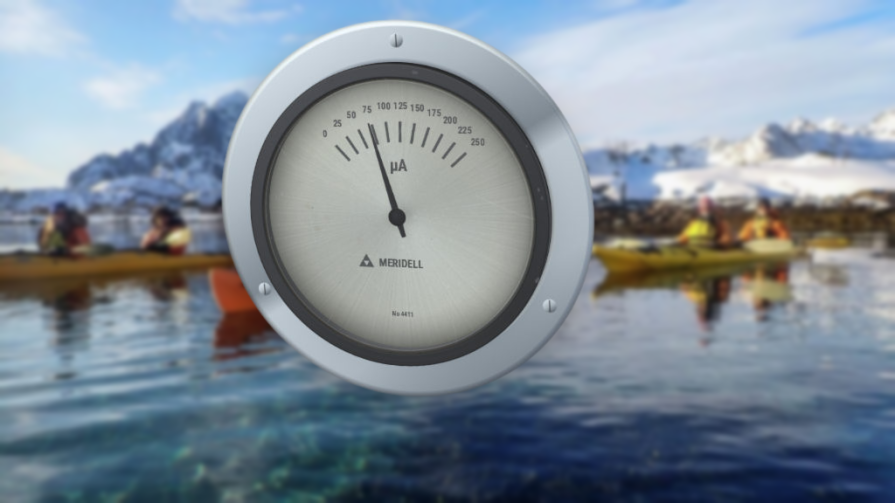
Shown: 75
